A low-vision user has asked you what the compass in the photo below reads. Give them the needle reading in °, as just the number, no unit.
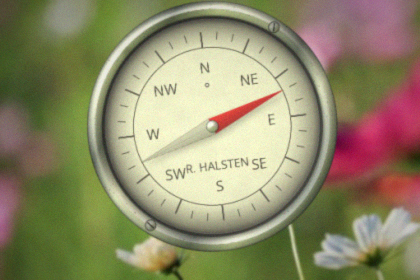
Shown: 70
